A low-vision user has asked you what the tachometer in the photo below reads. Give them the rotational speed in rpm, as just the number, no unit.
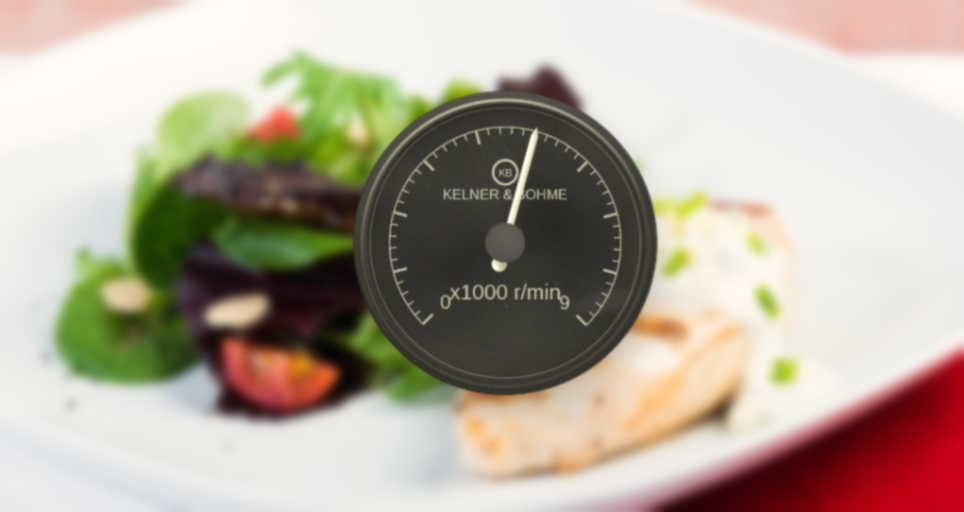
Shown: 5000
